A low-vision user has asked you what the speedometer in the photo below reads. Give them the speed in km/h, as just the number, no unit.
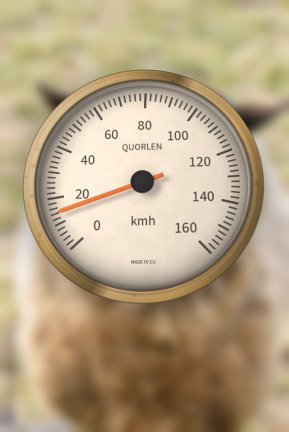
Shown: 14
